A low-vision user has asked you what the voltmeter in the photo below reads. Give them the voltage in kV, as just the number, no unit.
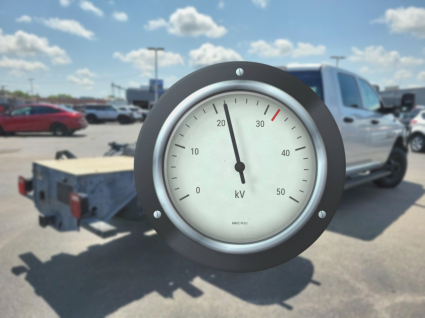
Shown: 22
